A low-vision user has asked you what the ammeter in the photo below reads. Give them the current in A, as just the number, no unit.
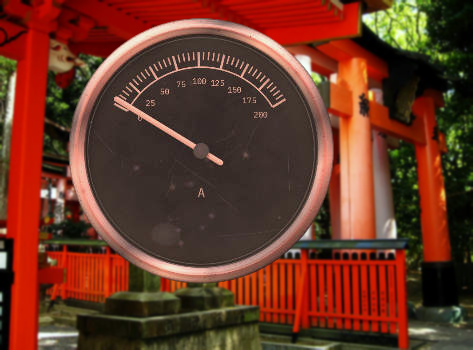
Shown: 5
